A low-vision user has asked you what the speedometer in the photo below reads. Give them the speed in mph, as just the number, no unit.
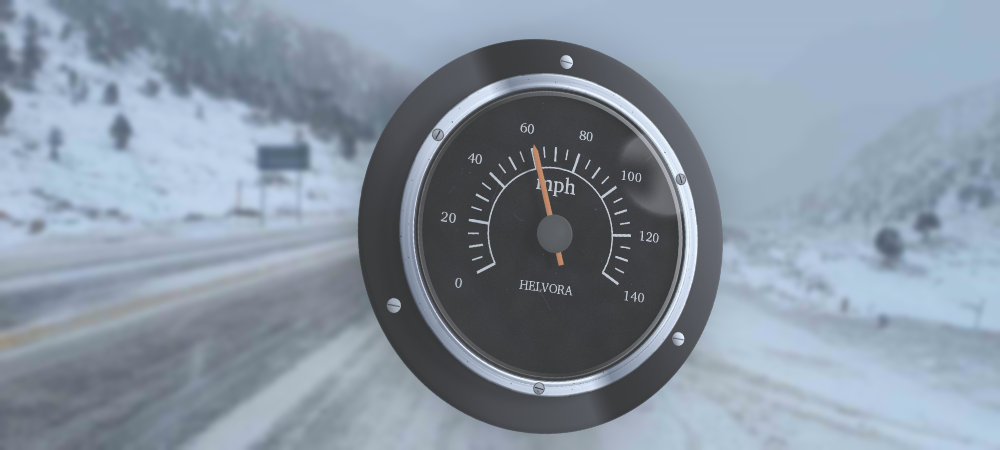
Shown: 60
